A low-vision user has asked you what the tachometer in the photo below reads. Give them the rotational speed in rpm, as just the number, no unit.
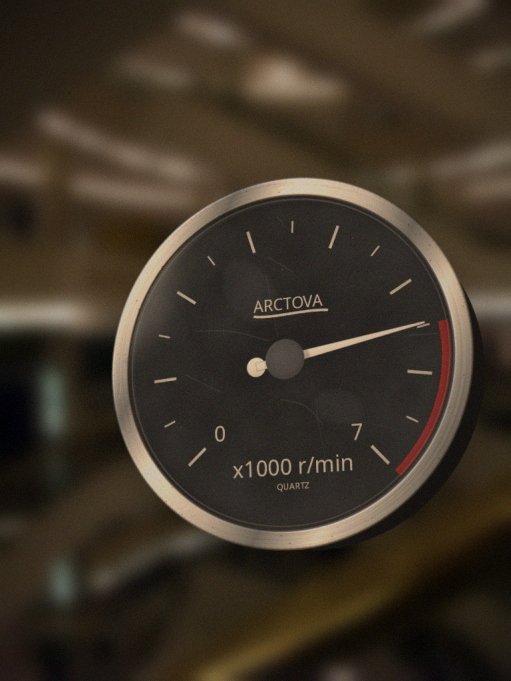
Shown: 5500
